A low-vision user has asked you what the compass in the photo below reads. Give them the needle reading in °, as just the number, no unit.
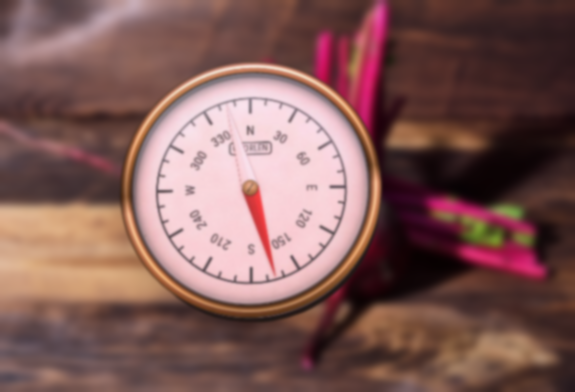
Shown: 165
